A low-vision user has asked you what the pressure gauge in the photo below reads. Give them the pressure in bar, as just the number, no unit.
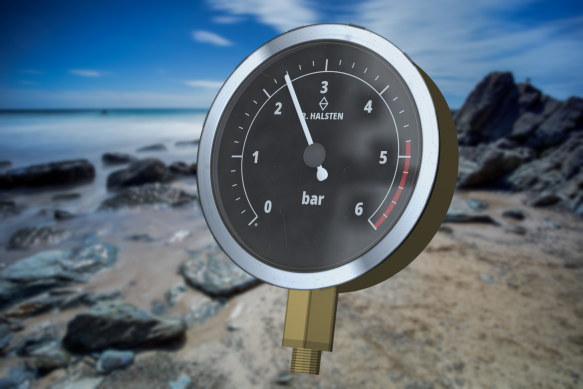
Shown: 2.4
